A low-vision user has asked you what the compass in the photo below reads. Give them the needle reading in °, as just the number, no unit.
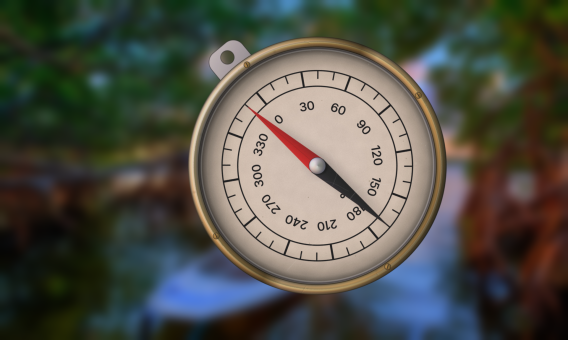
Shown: 350
